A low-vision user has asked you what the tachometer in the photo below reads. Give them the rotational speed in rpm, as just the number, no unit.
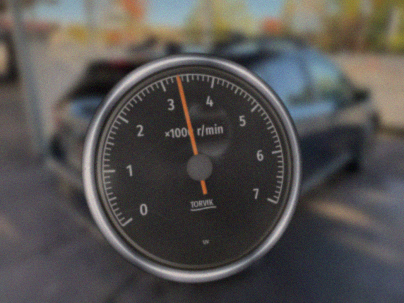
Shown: 3300
